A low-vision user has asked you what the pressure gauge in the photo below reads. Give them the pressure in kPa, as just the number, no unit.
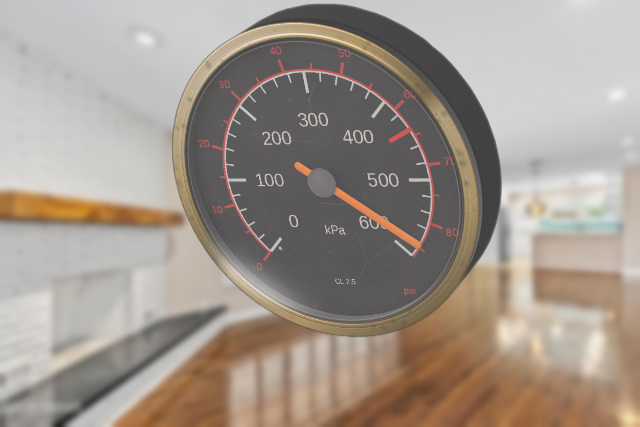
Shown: 580
